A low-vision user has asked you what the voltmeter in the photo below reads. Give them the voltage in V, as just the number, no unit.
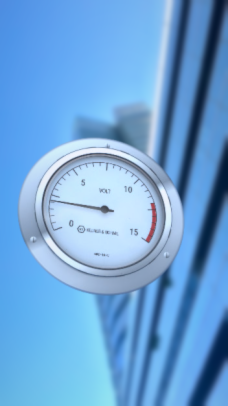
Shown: 2
